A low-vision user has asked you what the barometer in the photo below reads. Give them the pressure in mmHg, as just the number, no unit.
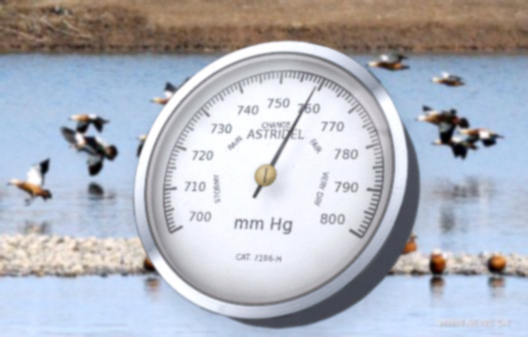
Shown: 760
